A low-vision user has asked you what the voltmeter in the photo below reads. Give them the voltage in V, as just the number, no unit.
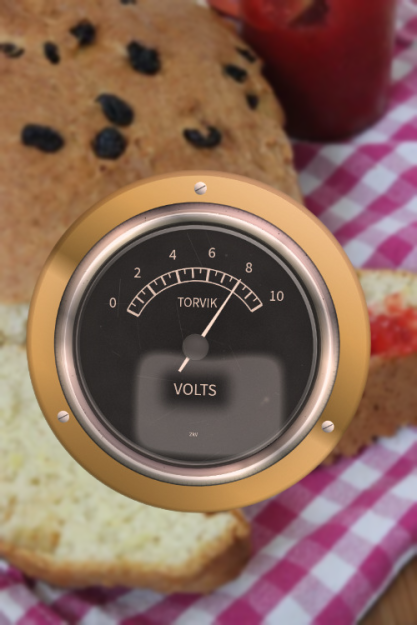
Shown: 8
